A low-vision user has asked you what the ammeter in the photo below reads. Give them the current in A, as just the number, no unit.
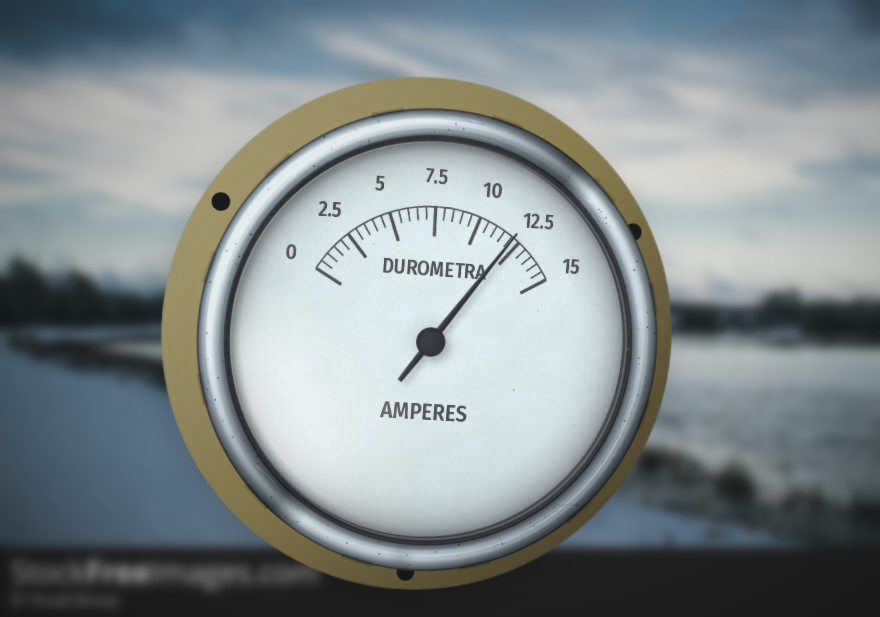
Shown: 12
